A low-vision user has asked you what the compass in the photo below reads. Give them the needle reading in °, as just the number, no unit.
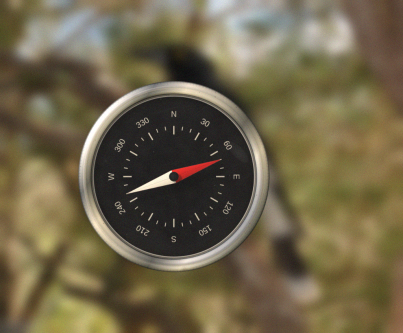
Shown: 70
